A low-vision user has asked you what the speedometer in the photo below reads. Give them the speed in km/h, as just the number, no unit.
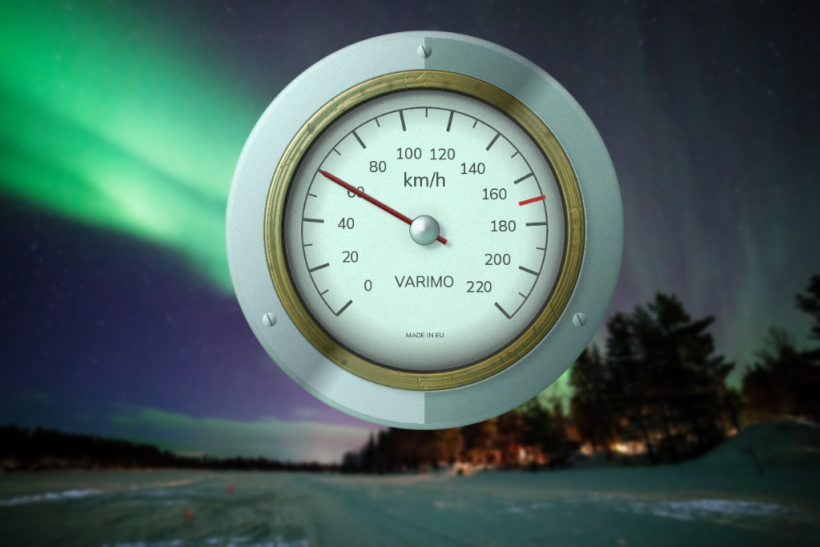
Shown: 60
